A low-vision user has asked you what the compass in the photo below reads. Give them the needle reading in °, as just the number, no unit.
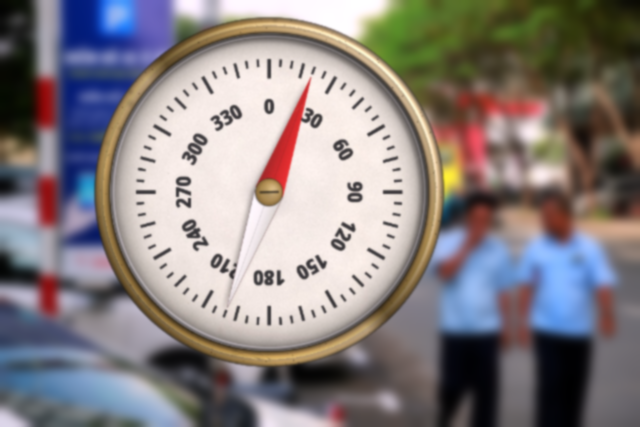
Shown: 20
